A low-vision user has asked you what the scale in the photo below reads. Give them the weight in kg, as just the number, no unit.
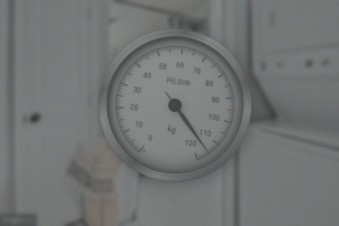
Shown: 115
